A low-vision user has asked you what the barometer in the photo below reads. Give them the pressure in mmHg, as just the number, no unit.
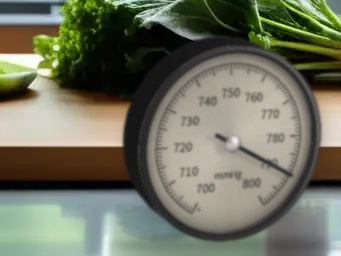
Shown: 790
